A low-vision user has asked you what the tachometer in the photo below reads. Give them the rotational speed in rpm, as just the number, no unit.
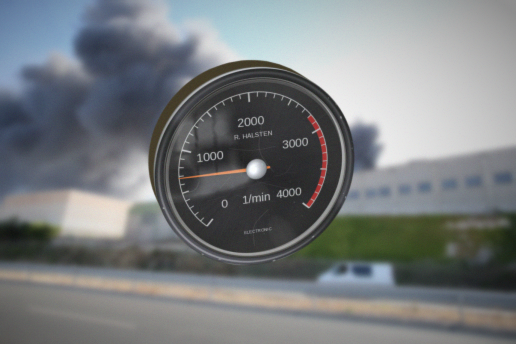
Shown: 700
